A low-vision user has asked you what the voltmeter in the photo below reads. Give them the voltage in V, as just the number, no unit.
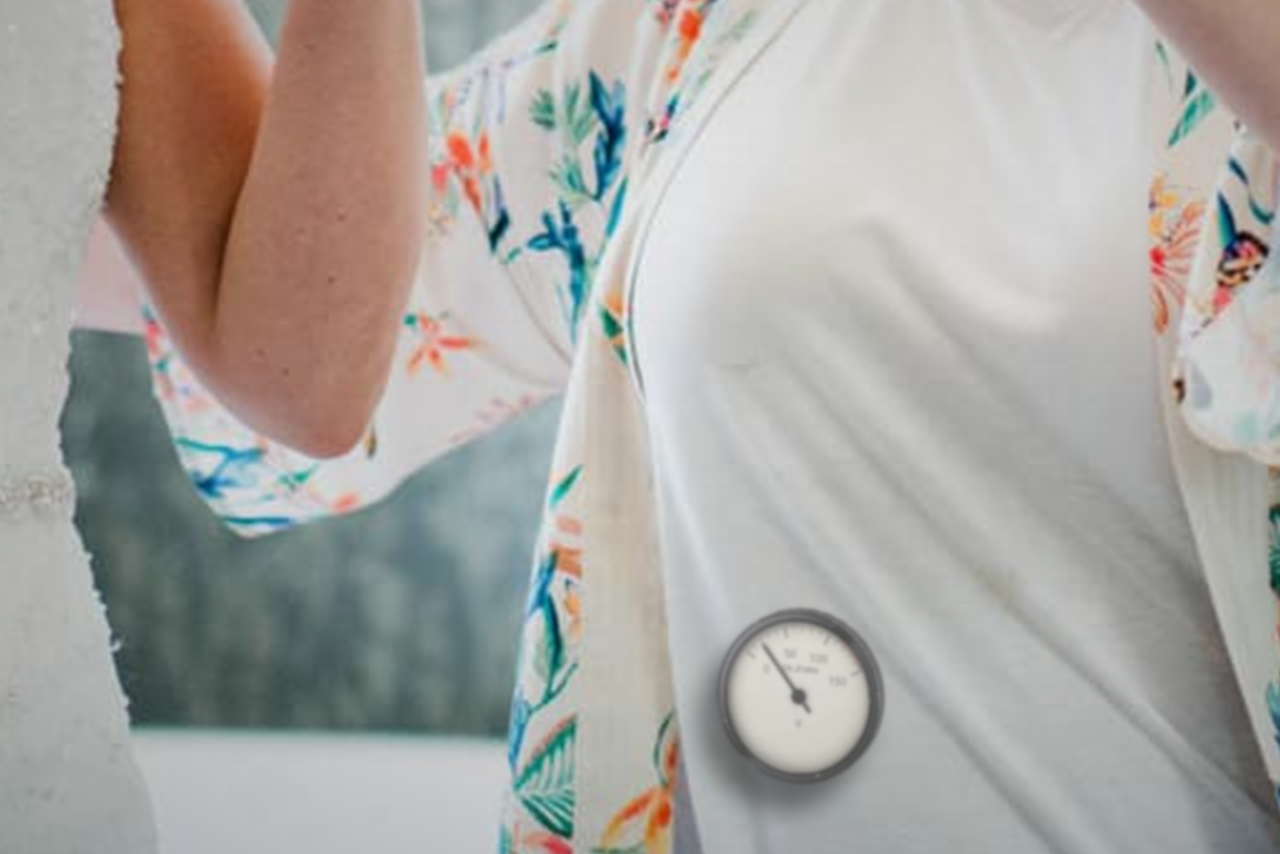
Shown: 20
